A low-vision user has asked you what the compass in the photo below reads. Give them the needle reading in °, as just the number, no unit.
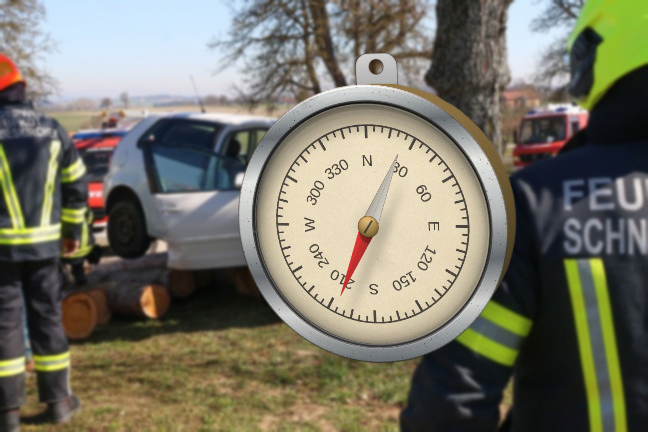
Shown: 205
